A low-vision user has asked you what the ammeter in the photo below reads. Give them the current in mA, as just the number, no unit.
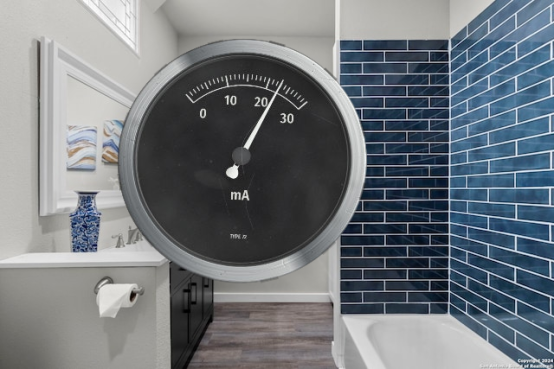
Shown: 23
